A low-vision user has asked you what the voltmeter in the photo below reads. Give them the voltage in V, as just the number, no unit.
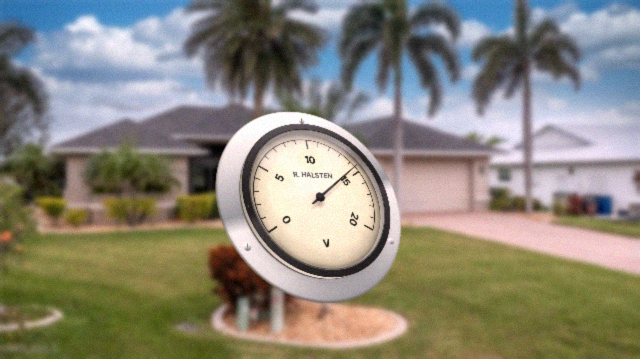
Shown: 14.5
